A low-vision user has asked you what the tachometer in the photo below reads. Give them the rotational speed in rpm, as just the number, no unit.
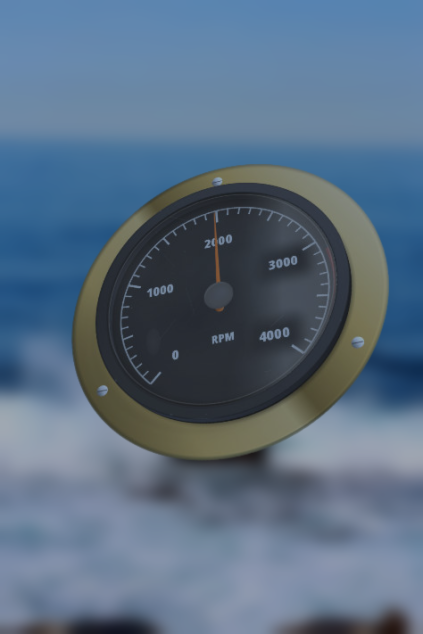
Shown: 2000
